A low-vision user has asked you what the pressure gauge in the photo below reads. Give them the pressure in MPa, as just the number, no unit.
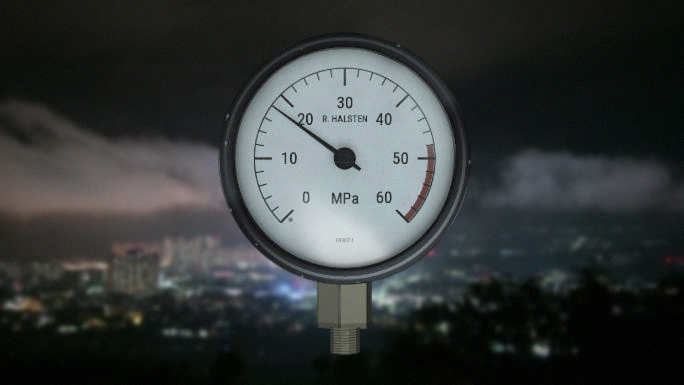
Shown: 18
